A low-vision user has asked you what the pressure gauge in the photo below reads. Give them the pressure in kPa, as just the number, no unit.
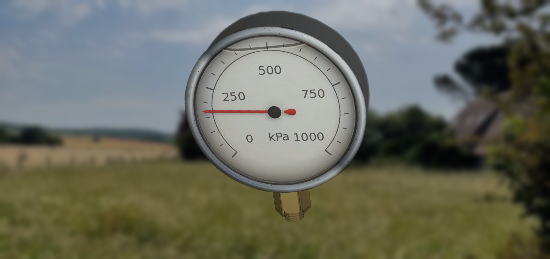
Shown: 175
